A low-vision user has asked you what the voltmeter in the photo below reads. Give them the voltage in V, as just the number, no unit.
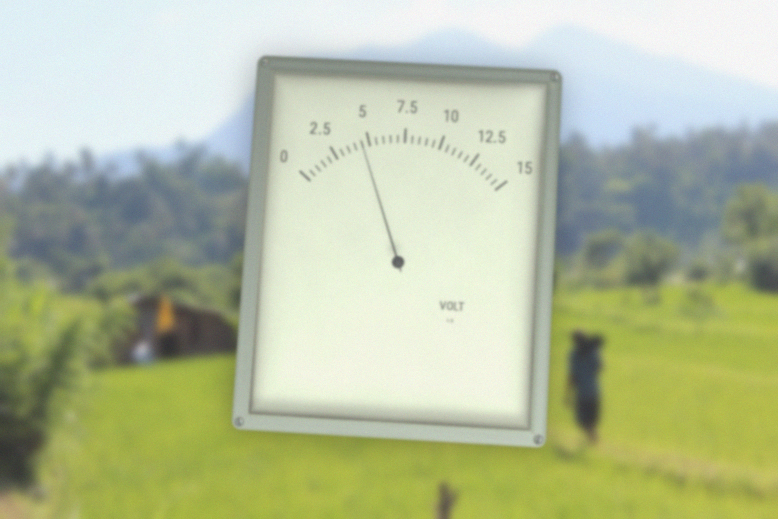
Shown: 4.5
